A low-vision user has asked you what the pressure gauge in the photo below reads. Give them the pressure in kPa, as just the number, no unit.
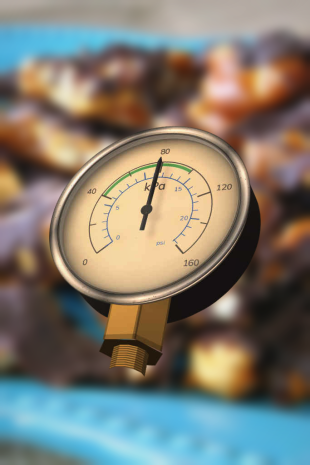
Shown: 80
